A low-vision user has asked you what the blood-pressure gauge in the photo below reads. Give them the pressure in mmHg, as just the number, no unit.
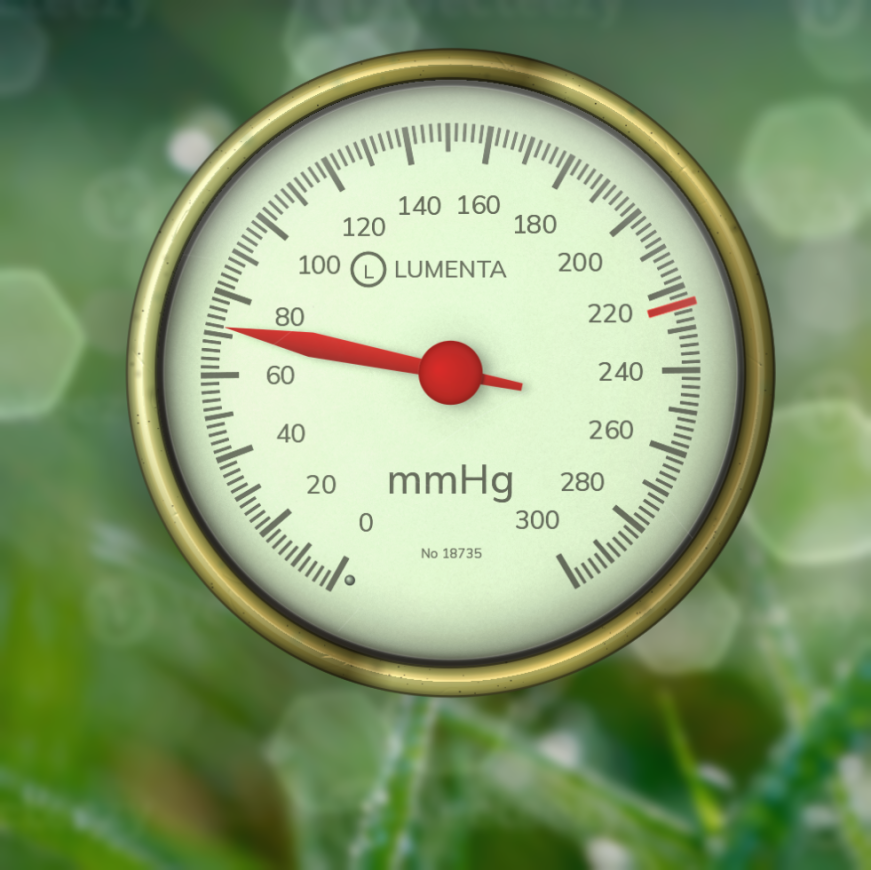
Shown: 72
